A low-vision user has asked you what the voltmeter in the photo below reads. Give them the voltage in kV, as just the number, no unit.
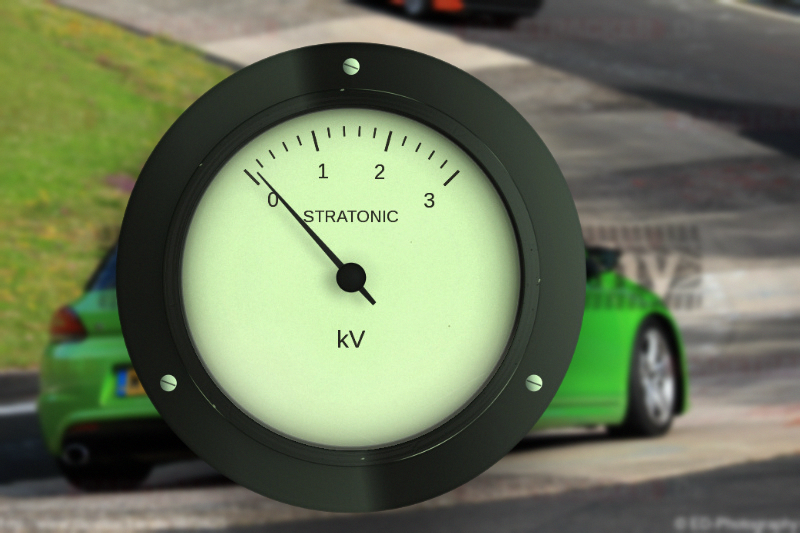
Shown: 0.1
